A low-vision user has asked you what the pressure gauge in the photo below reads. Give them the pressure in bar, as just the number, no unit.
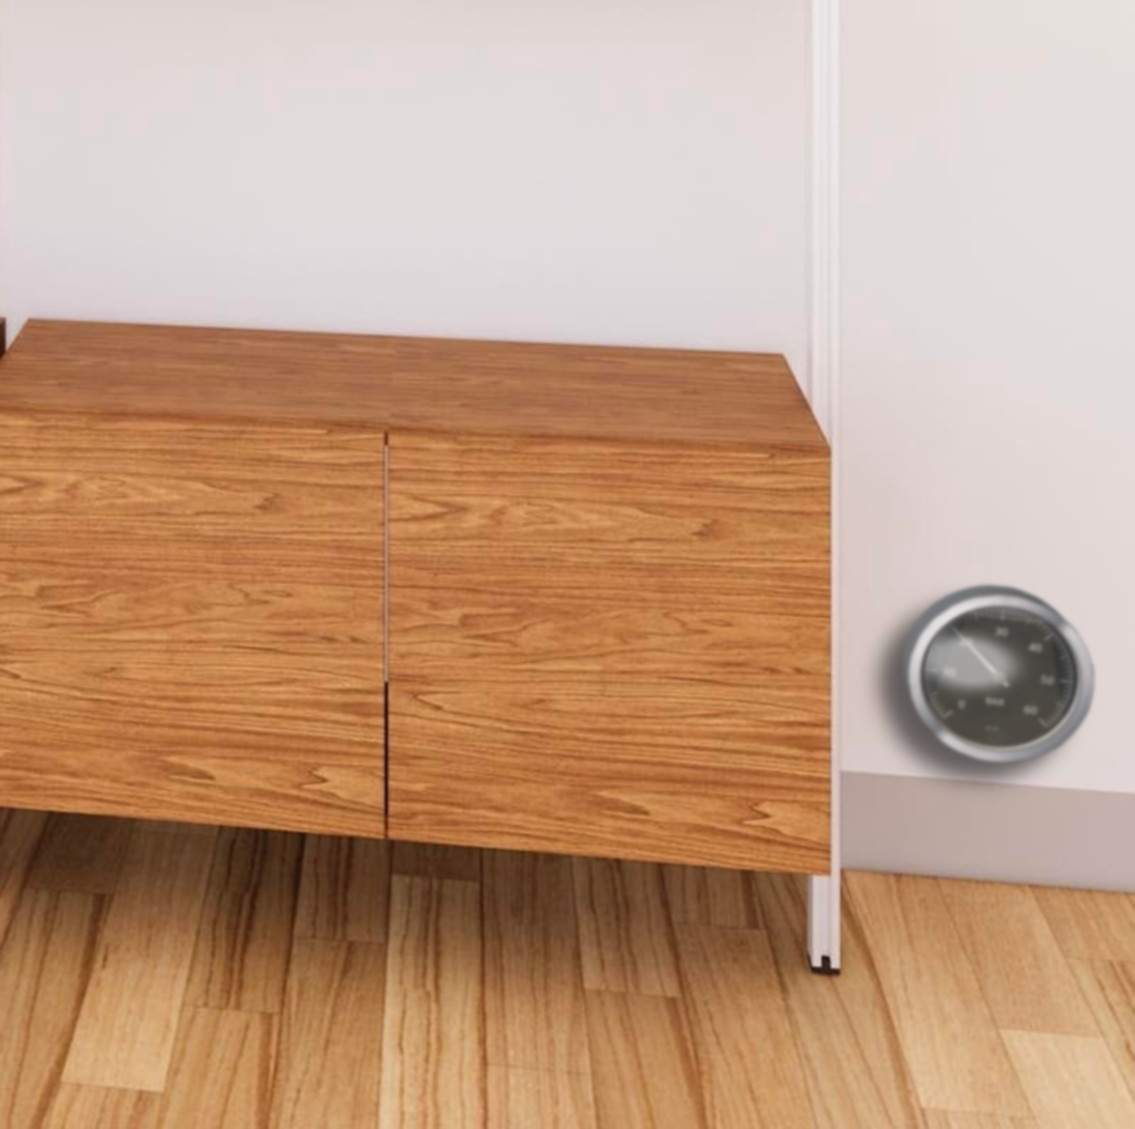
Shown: 20
